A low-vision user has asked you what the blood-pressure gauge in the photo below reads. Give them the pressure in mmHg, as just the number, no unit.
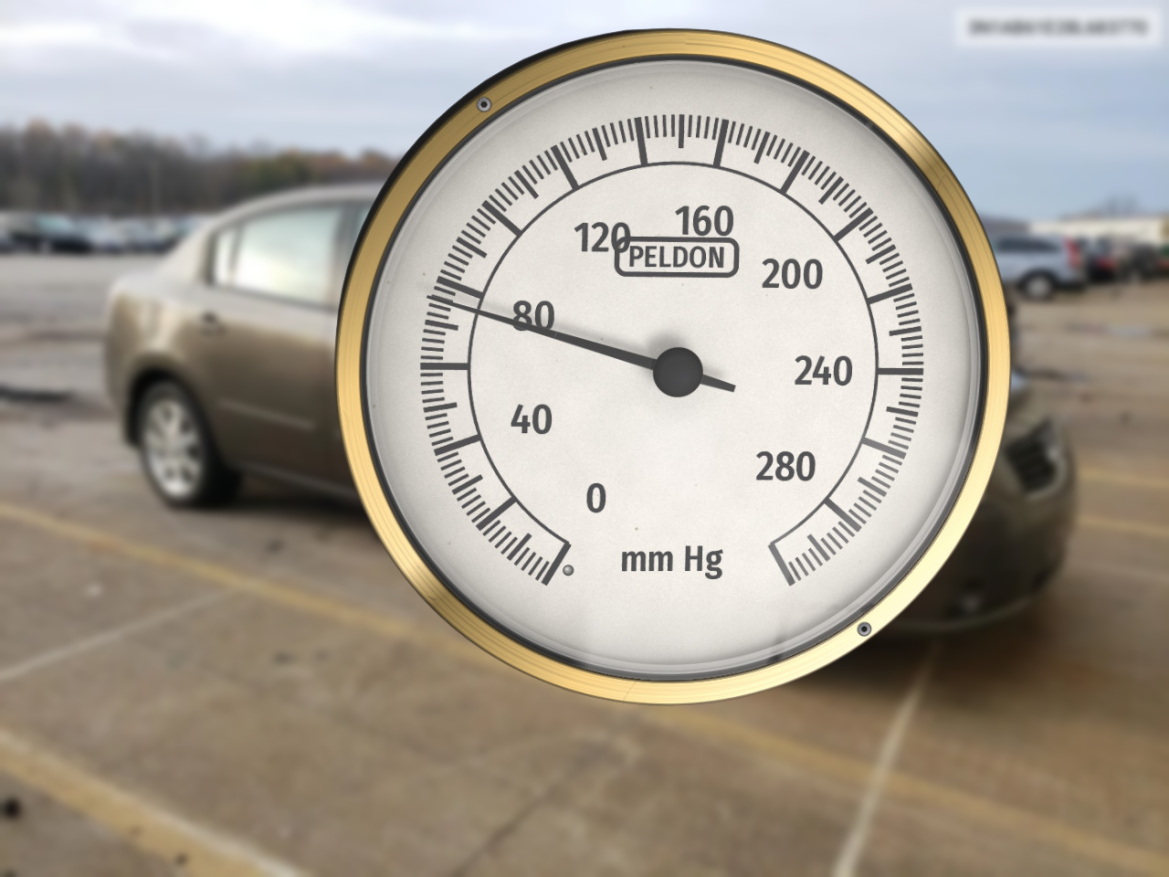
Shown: 76
